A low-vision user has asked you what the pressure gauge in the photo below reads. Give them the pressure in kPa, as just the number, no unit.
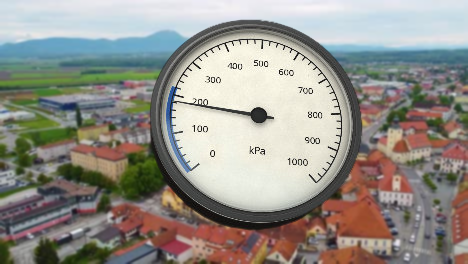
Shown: 180
